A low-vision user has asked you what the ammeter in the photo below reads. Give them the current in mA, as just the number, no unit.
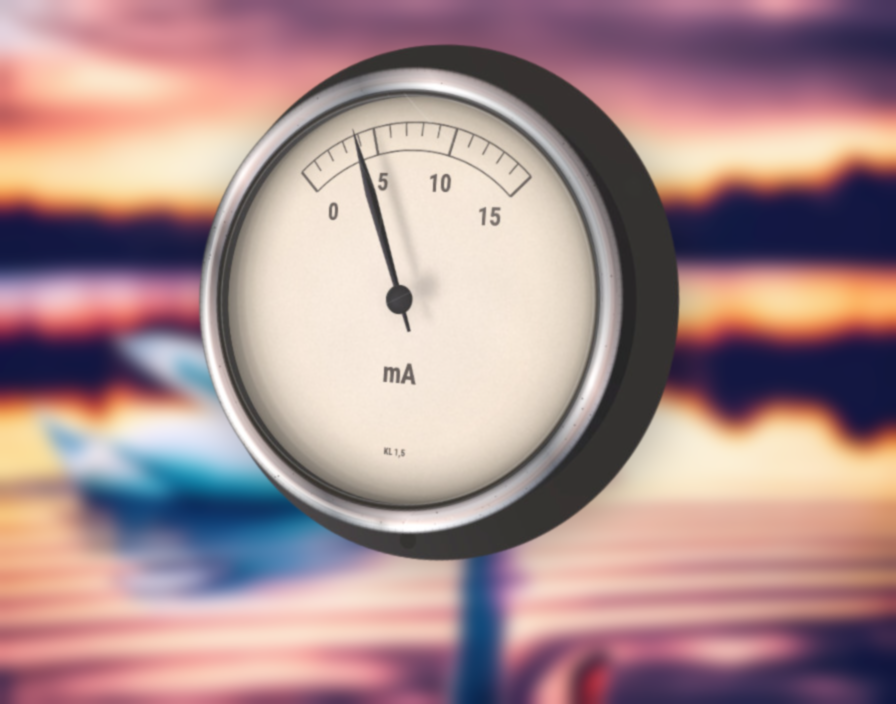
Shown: 4
